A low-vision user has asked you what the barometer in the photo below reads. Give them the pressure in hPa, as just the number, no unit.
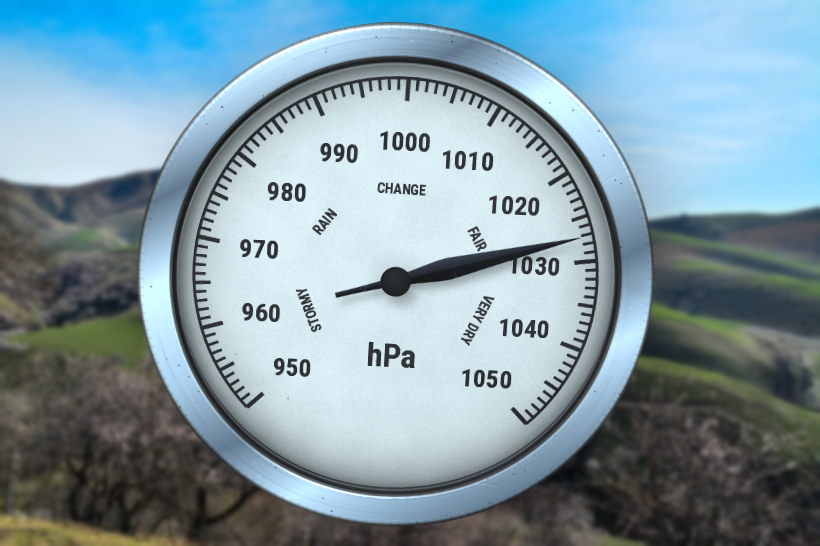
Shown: 1027
